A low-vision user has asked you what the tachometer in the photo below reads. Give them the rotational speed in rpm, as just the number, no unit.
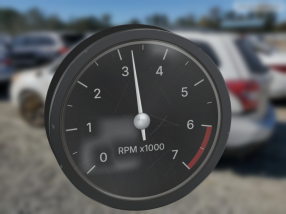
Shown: 3250
